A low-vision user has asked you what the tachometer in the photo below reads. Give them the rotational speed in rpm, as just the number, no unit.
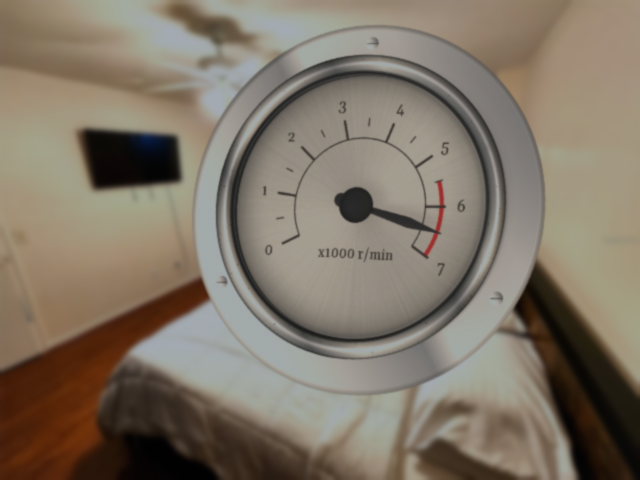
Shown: 6500
